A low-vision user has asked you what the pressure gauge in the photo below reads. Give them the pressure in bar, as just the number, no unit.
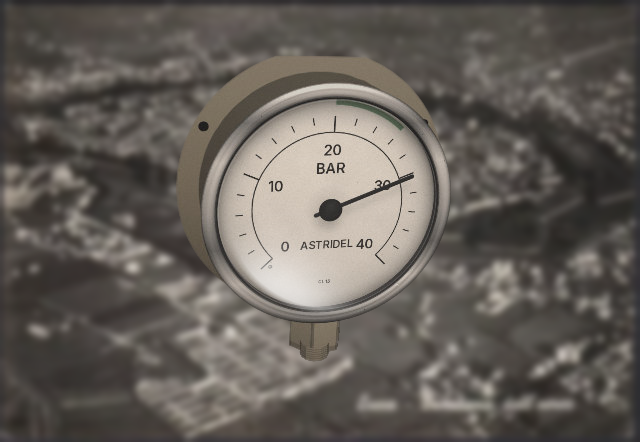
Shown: 30
